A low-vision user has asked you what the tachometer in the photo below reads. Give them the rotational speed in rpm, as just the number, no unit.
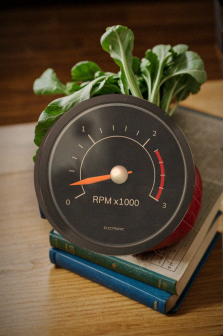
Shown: 200
